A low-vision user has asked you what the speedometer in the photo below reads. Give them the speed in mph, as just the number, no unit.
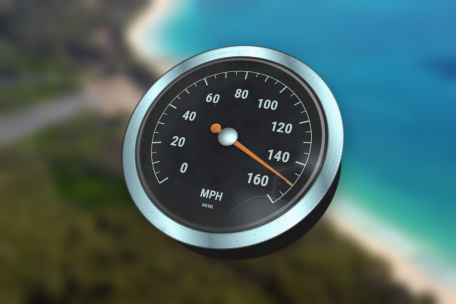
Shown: 150
